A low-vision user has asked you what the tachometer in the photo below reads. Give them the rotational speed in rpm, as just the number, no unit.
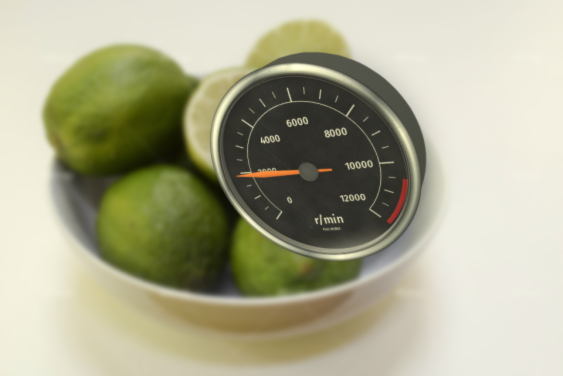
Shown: 2000
